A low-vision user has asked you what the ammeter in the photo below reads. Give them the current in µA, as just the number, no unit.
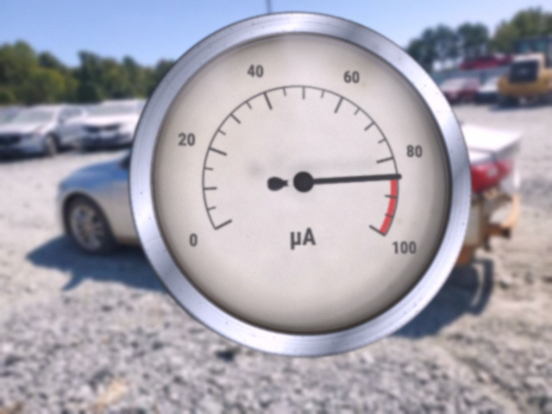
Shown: 85
